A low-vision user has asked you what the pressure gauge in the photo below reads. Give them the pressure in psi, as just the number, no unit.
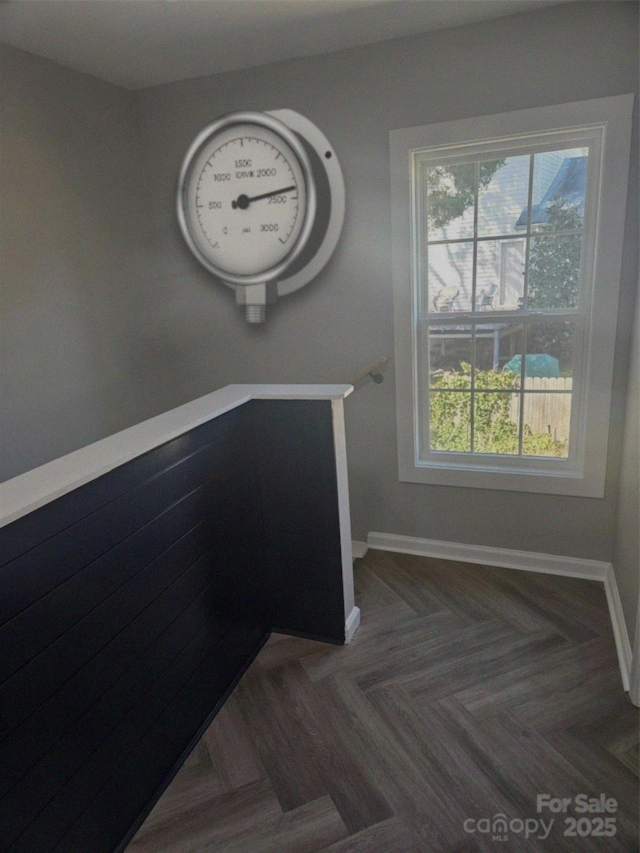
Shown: 2400
